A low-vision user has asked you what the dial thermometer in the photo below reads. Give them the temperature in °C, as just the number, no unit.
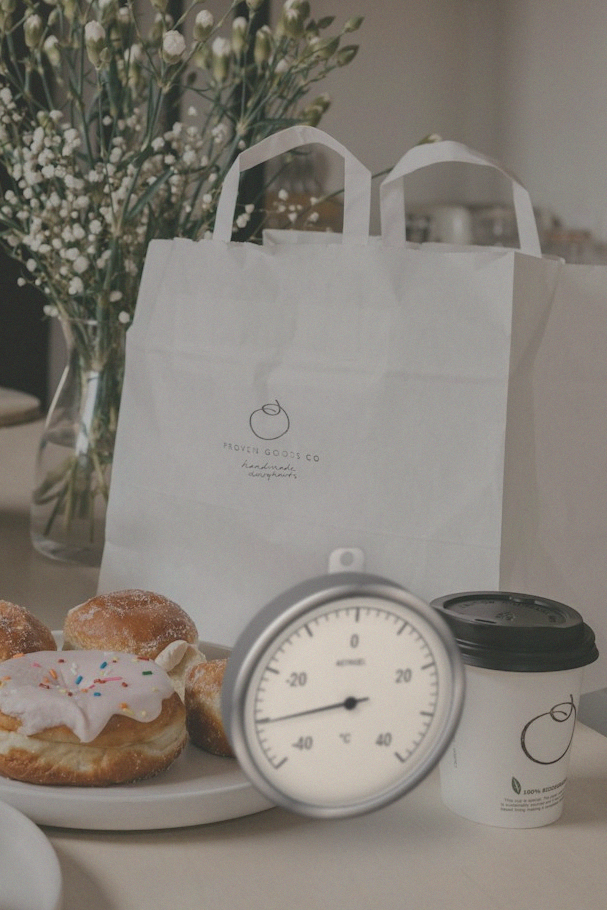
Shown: -30
